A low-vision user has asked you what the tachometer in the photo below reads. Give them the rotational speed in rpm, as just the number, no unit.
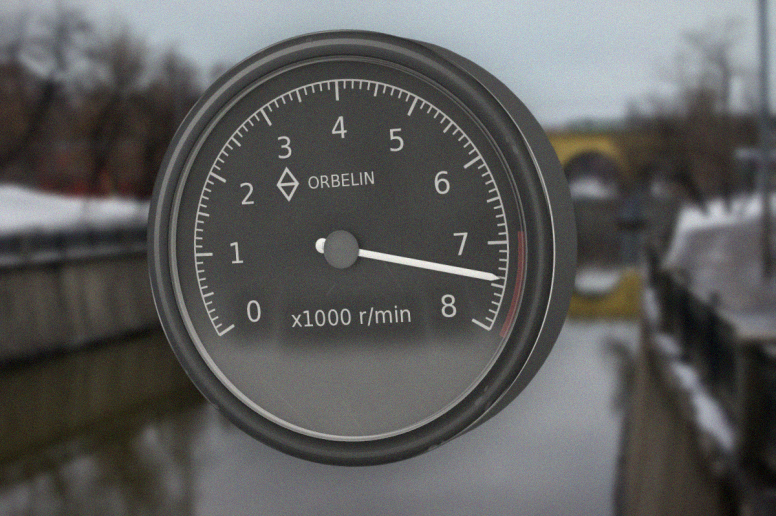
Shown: 7400
